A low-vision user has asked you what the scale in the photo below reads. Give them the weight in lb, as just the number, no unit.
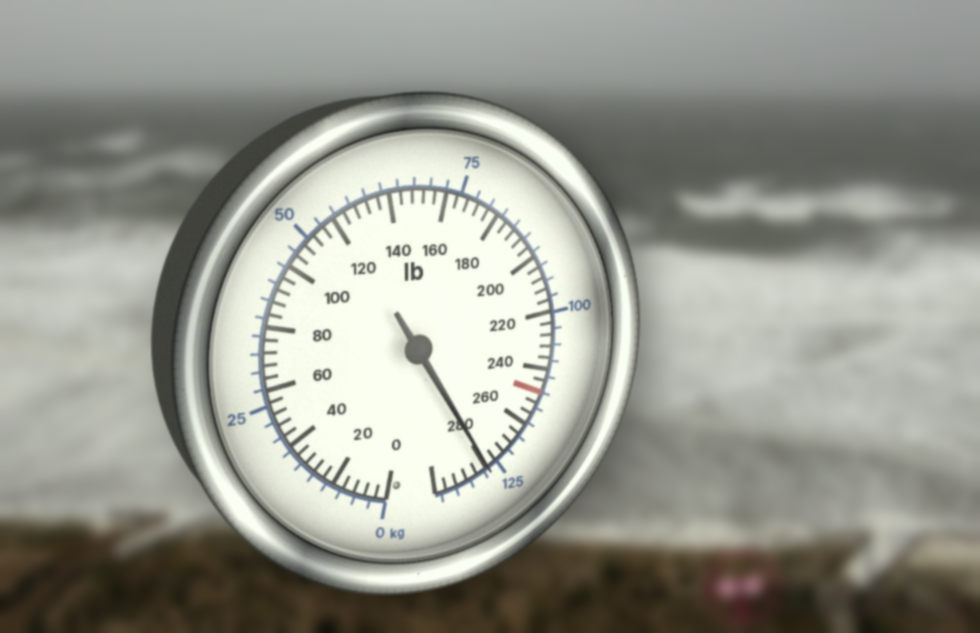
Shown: 280
